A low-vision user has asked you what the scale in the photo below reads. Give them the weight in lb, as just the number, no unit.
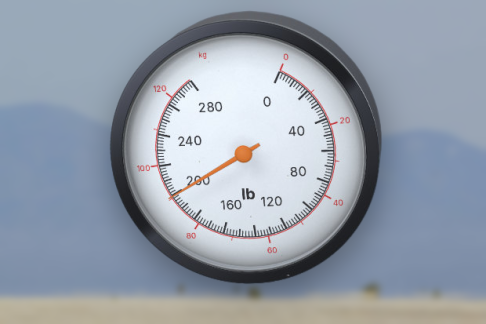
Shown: 200
